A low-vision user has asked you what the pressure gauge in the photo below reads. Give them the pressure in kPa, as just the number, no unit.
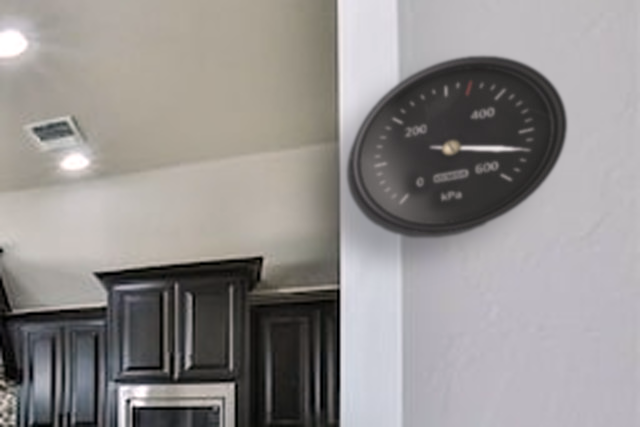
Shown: 540
